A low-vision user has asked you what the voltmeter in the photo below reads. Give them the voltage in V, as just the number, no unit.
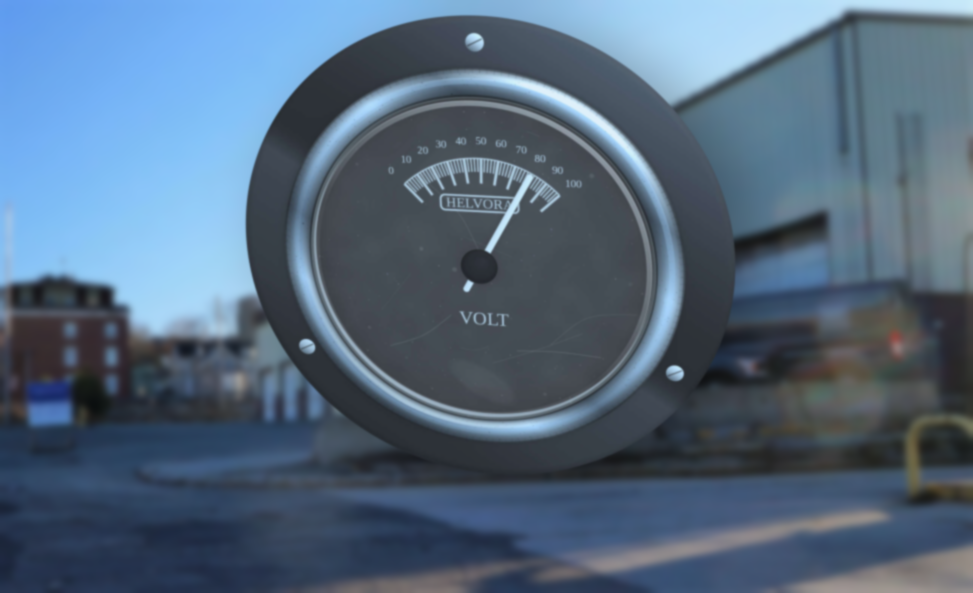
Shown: 80
